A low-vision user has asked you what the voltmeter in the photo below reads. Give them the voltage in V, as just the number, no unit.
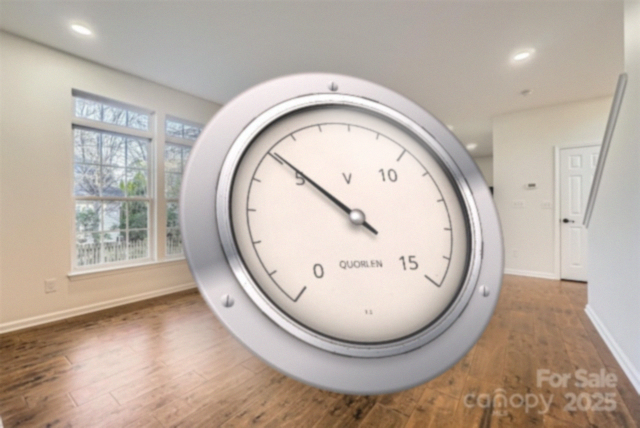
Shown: 5
